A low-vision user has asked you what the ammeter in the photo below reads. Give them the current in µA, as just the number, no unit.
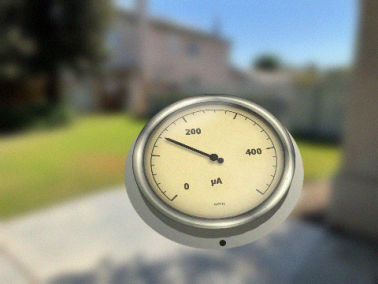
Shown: 140
